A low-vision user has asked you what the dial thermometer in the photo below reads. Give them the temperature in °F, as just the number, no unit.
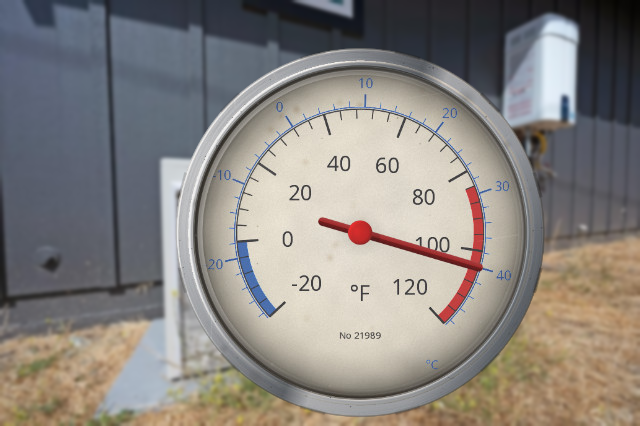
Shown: 104
